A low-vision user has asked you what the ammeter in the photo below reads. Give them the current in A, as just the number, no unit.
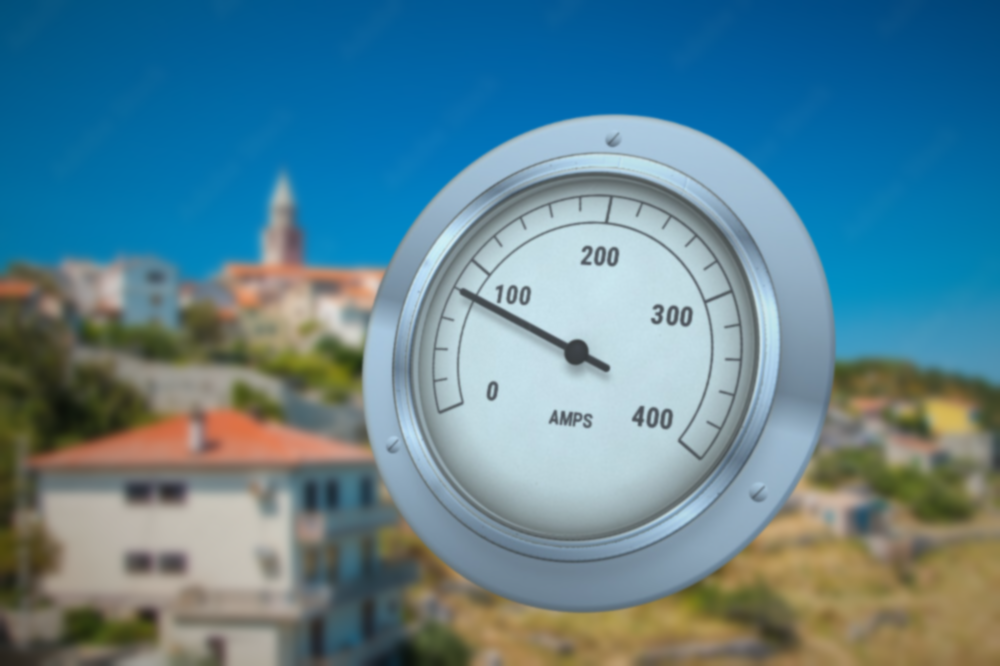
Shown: 80
